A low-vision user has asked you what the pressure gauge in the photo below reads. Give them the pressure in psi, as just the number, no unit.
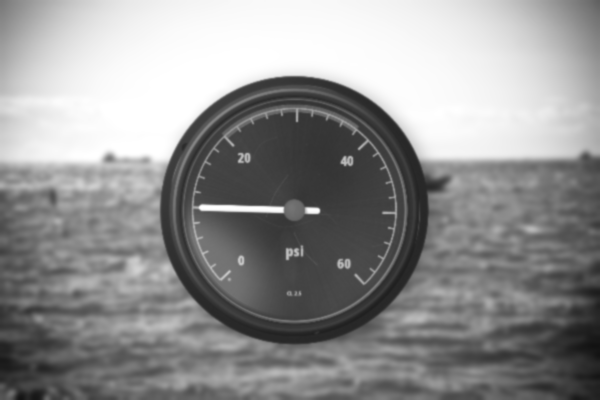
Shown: 10
